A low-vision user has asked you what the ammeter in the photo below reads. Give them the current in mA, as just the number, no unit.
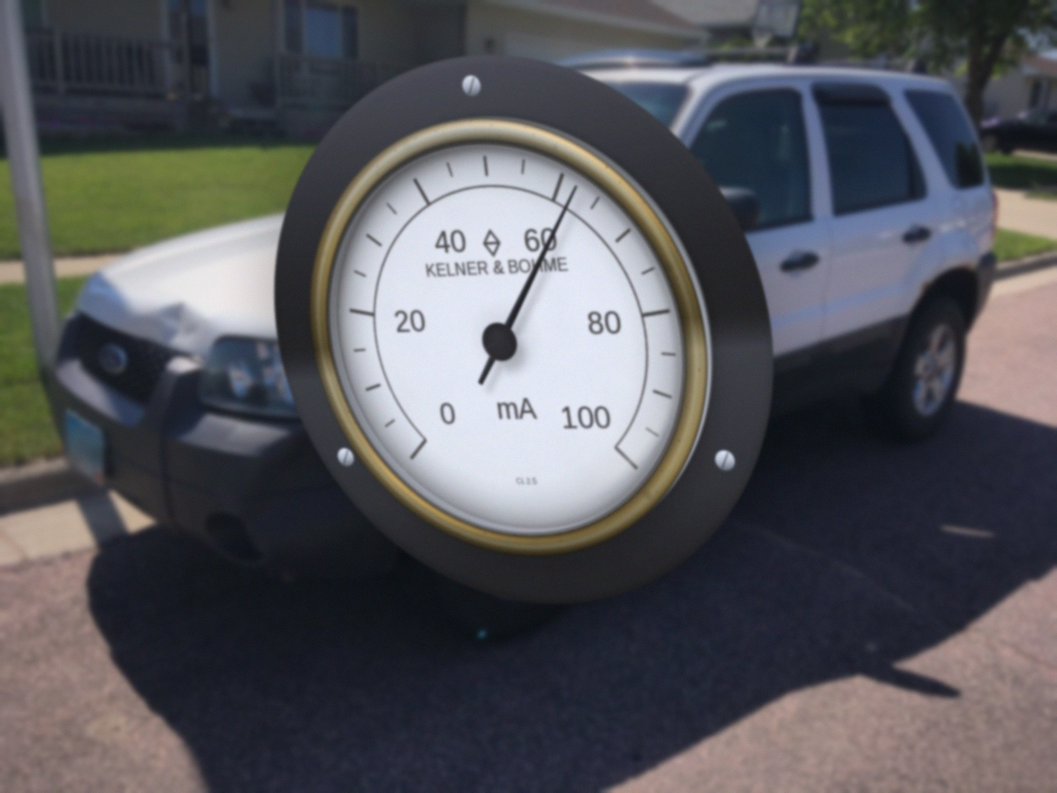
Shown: 62.5
